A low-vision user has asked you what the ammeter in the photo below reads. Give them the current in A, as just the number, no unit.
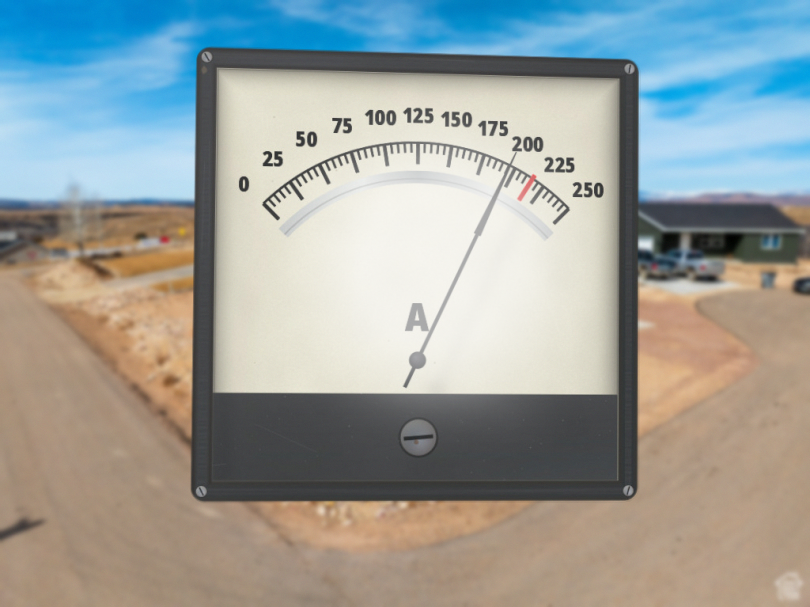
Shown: 195
